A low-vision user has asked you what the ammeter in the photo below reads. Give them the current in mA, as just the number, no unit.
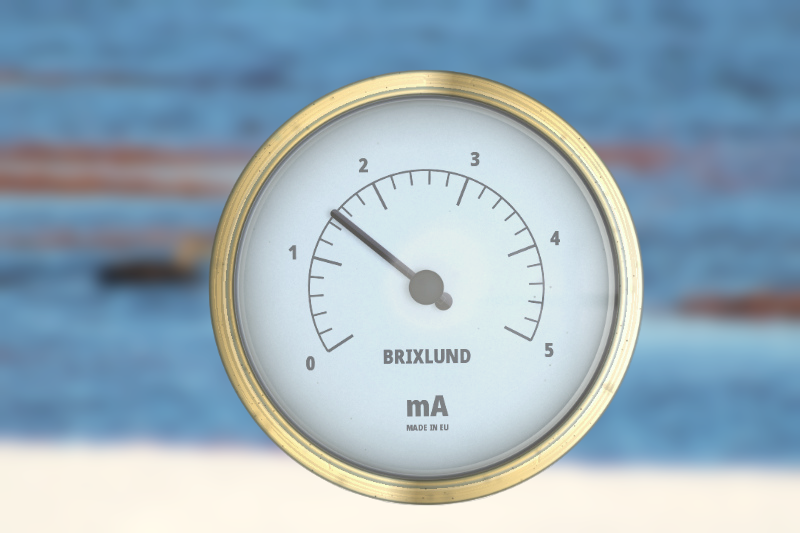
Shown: 1.5
